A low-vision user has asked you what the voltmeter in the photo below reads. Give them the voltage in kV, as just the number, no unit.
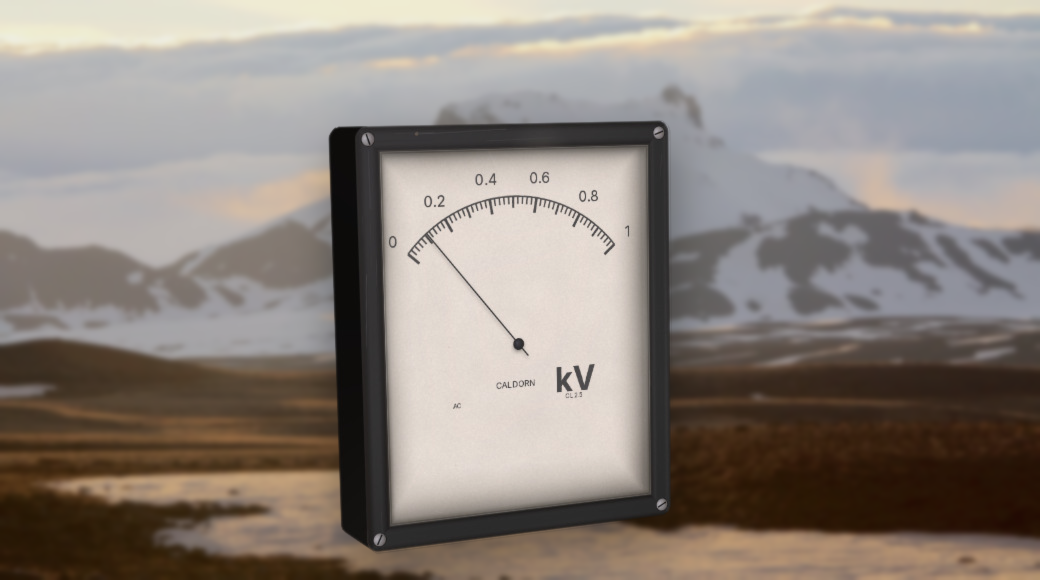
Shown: 0.1
